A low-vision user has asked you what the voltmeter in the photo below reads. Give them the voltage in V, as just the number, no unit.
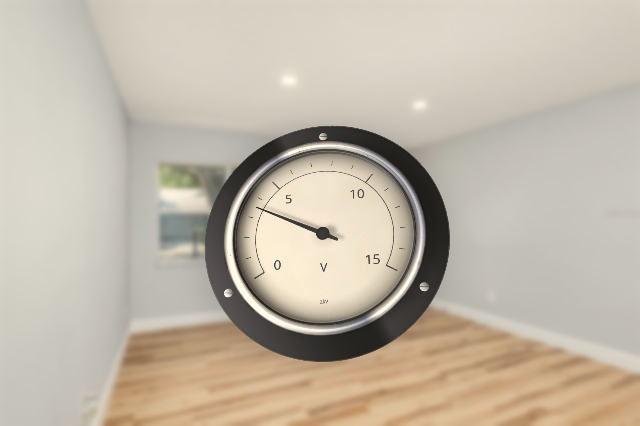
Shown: 3.5
